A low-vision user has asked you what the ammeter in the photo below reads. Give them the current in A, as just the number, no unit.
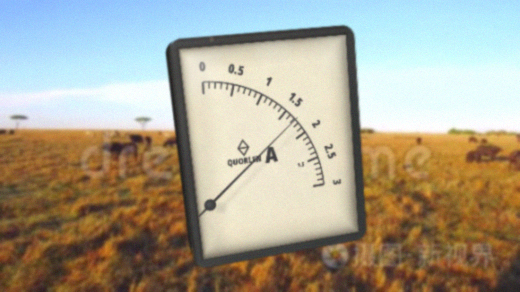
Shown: 1.7
